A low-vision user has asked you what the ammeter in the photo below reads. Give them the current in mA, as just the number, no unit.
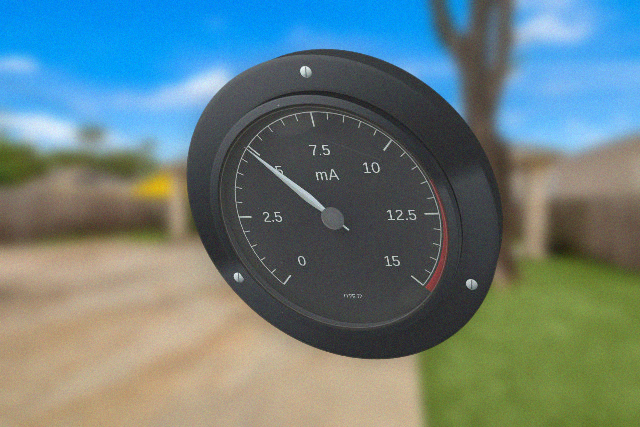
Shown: 5
